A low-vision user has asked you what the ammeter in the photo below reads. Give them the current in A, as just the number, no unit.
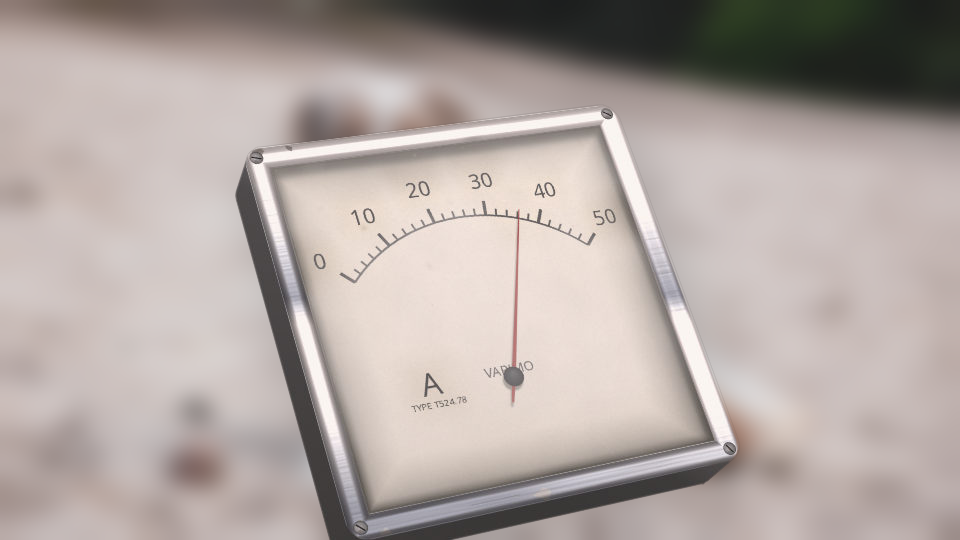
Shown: 36
